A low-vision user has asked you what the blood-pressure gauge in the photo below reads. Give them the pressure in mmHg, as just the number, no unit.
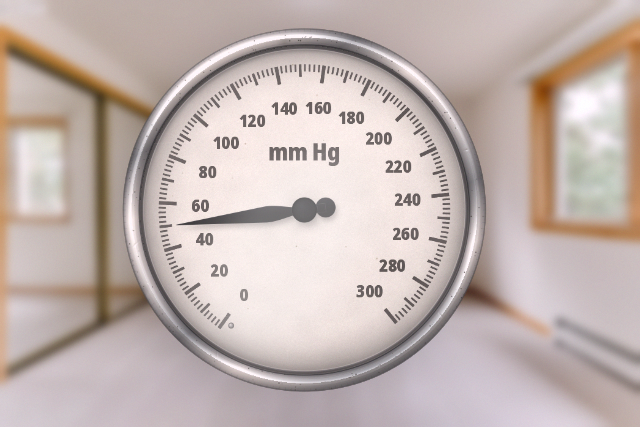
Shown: 50
